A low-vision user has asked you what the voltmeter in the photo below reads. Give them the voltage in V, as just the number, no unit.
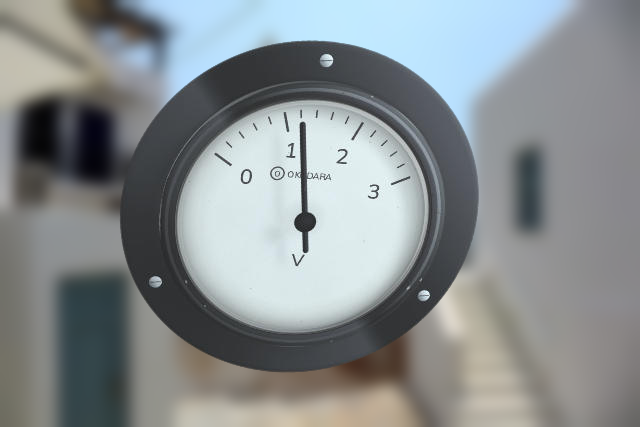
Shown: 1.2
